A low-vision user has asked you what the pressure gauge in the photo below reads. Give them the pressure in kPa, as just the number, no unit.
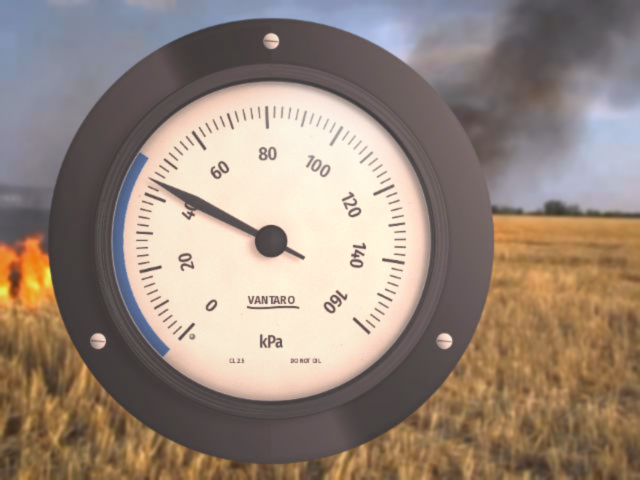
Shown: 44
